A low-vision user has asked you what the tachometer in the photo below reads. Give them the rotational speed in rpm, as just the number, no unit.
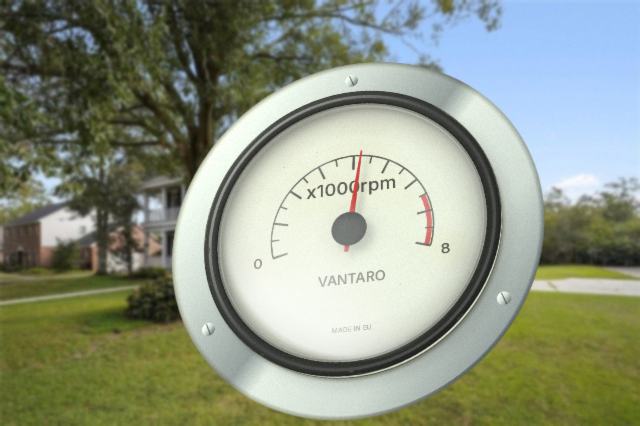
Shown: 4250
